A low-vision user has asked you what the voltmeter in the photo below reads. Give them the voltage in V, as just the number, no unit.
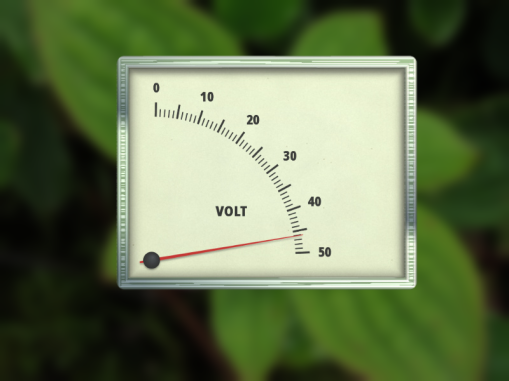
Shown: 46
